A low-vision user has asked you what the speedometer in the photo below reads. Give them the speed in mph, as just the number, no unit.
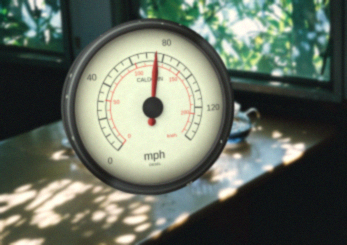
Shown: 75
